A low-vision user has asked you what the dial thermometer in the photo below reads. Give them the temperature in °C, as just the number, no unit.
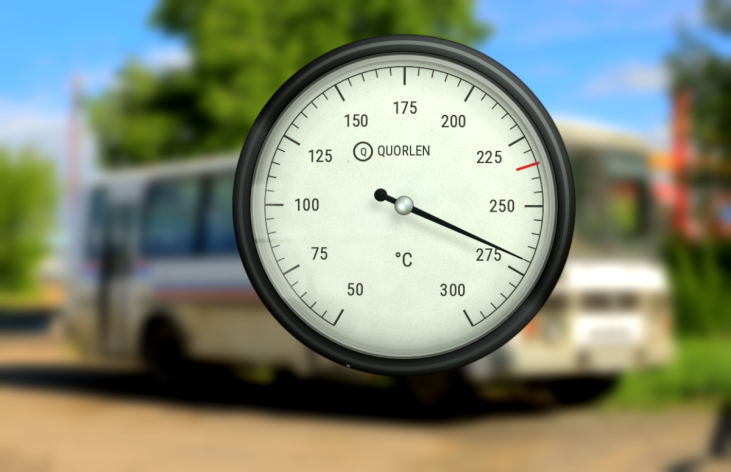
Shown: 270
